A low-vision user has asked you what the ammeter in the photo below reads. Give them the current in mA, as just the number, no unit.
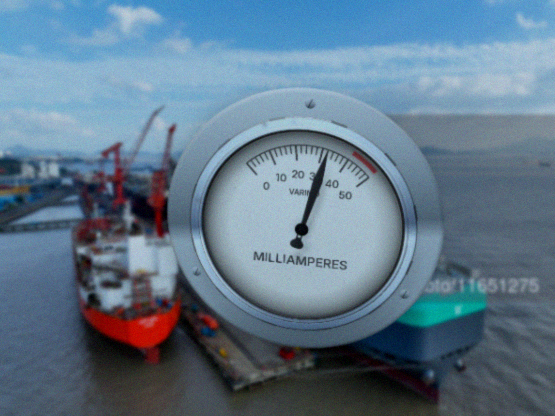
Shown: 32
